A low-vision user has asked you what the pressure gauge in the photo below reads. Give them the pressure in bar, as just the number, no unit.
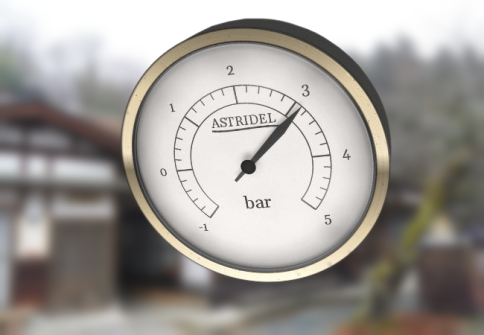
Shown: 3.1
